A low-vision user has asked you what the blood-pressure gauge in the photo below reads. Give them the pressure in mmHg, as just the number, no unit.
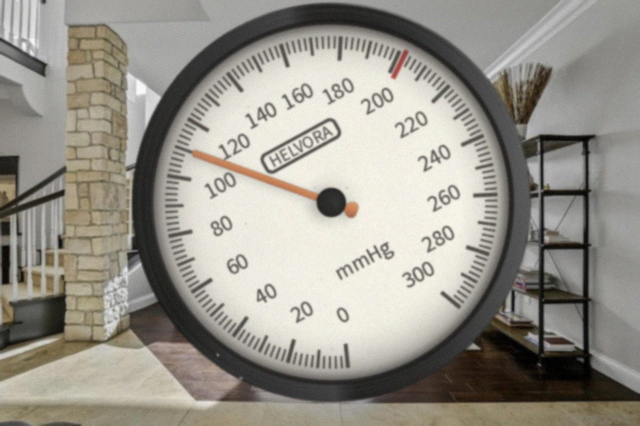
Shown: 110
